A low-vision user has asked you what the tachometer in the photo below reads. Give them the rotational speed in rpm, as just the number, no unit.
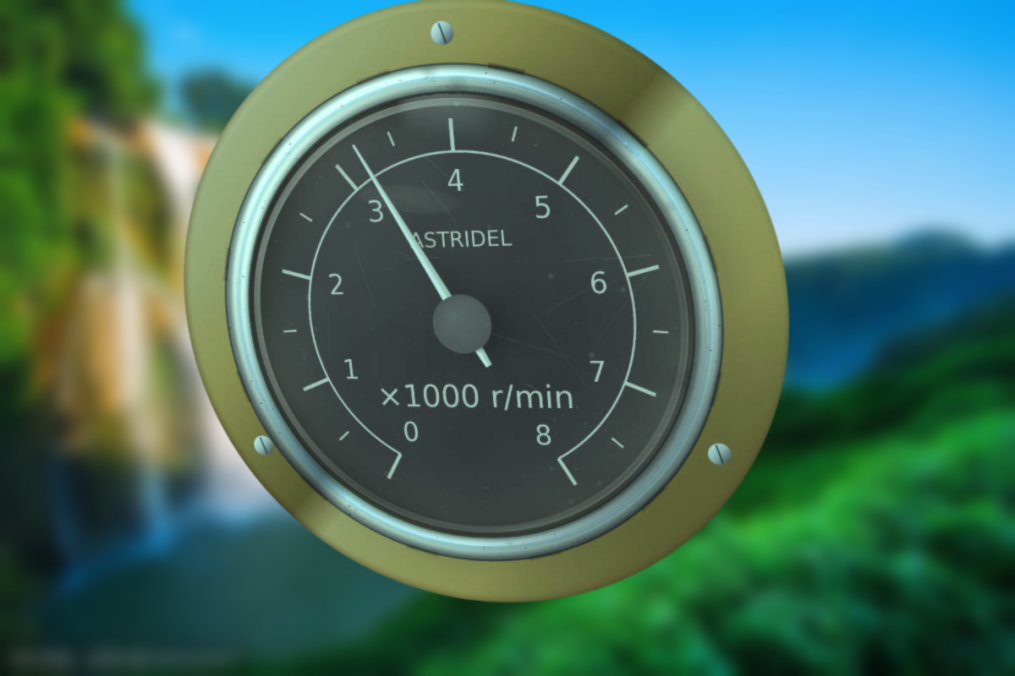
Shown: 3250
